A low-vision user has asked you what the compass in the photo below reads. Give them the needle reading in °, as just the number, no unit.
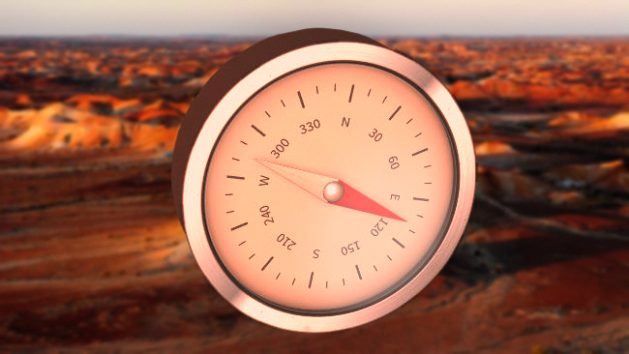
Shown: 105
